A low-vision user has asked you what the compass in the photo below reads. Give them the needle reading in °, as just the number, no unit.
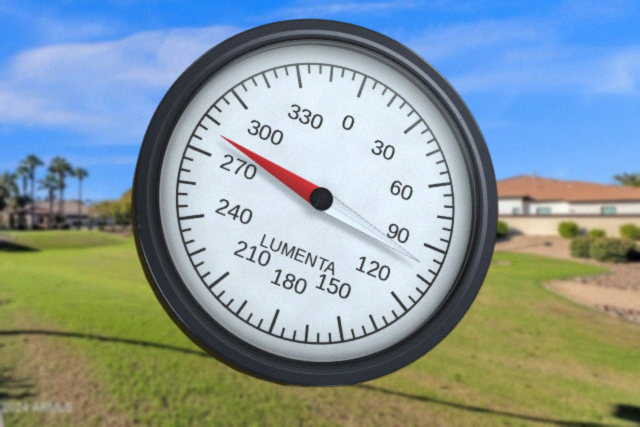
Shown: 280
